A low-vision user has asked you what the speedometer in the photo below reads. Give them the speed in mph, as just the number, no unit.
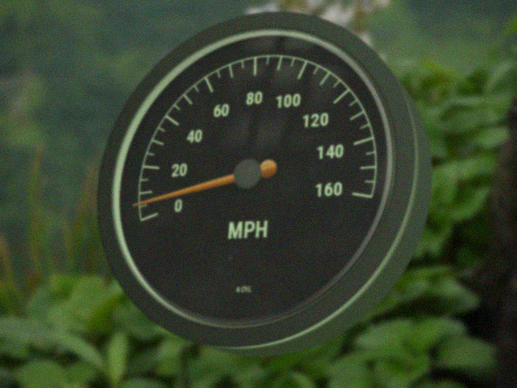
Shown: 5
